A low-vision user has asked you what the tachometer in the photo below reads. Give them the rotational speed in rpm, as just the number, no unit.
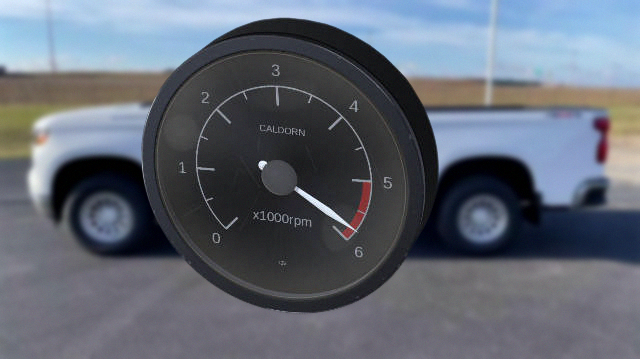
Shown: 5750
